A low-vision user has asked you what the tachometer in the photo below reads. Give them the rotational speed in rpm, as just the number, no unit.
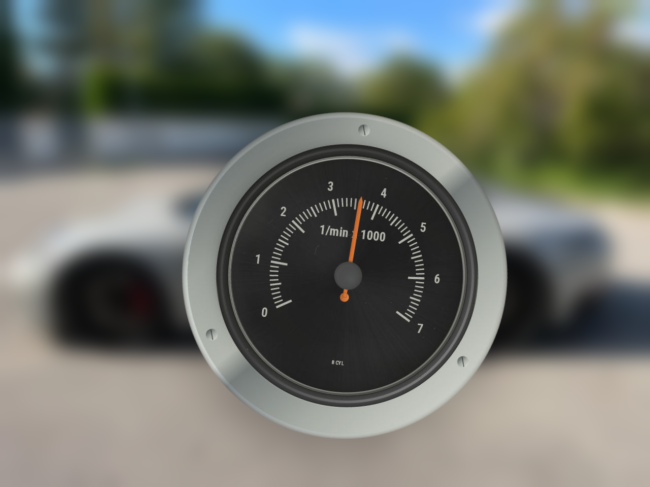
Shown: 3600
